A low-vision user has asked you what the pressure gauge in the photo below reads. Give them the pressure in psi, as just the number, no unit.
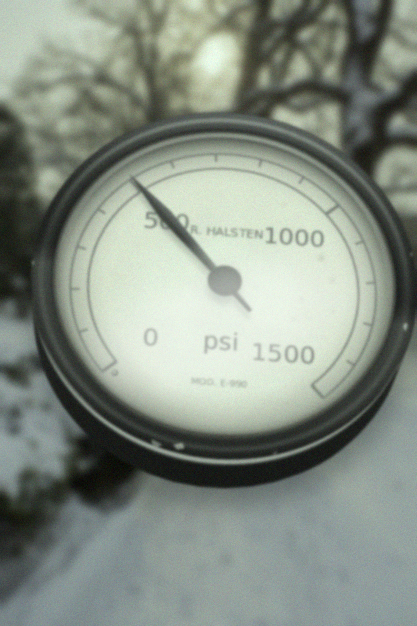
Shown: 500
